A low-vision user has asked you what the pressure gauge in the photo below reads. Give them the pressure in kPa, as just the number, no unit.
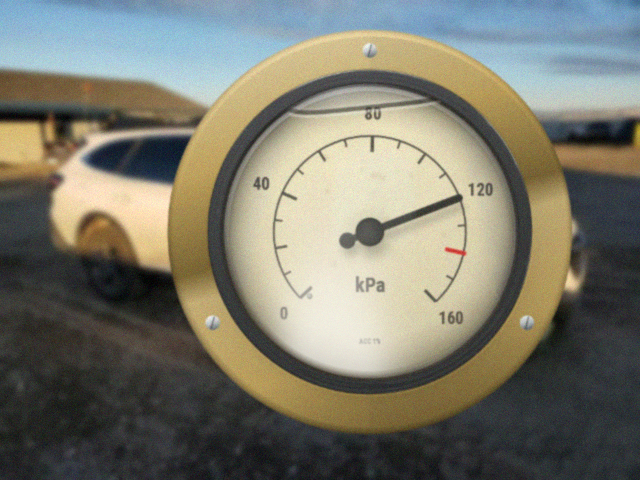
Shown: 120
